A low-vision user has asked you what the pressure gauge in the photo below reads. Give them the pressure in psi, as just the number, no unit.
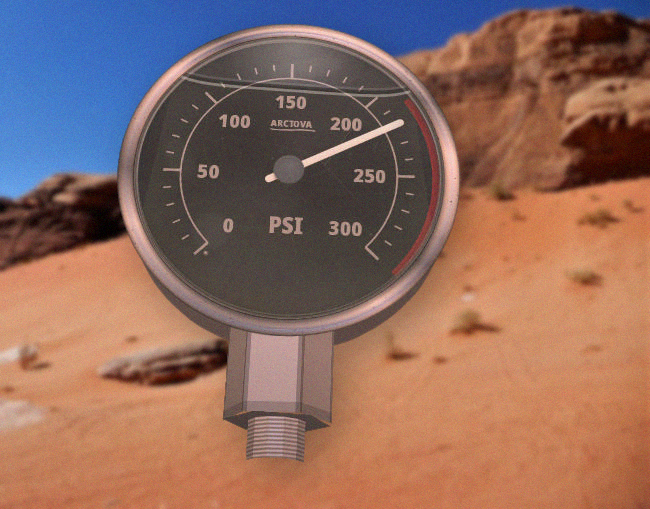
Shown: 220
